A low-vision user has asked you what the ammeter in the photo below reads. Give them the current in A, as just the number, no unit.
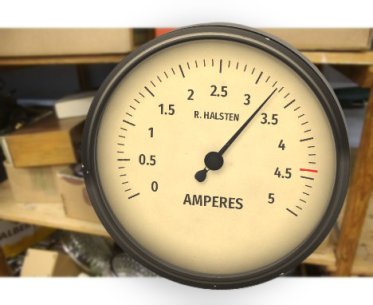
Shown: 3.25
